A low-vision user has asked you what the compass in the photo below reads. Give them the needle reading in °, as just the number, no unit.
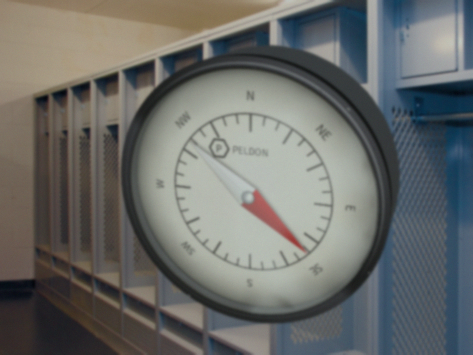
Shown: 130
